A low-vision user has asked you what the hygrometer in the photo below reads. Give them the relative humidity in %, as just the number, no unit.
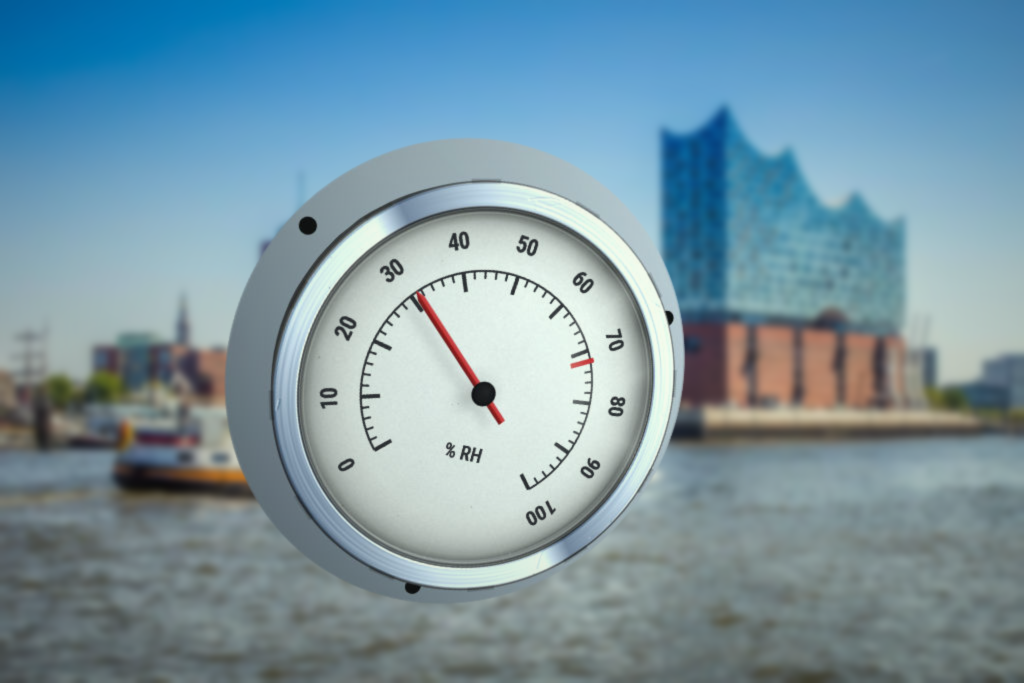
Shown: 31
